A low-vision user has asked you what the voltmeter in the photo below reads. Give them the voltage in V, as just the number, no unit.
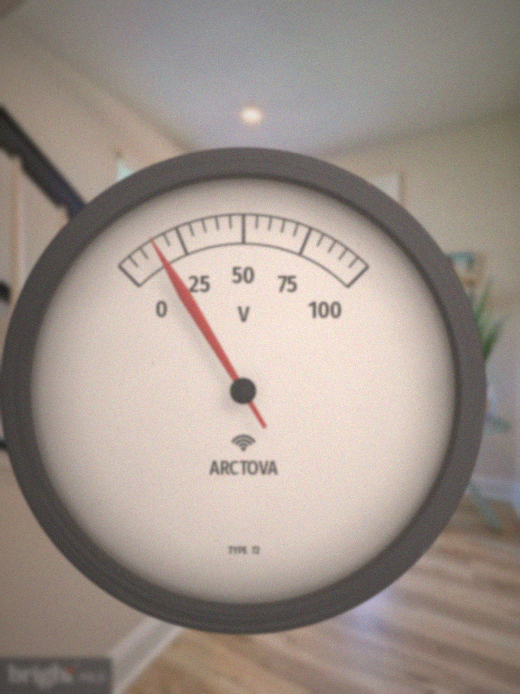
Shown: 15
